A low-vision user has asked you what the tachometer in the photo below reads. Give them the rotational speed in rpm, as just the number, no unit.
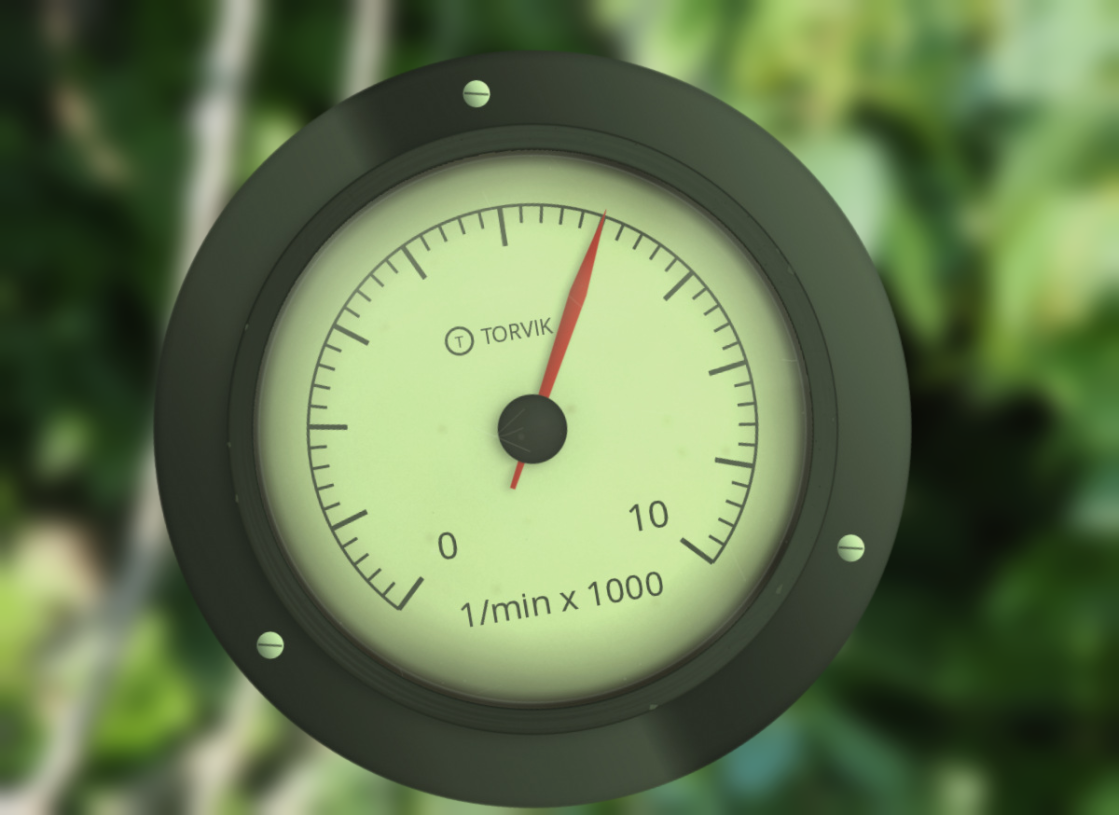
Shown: 6000
